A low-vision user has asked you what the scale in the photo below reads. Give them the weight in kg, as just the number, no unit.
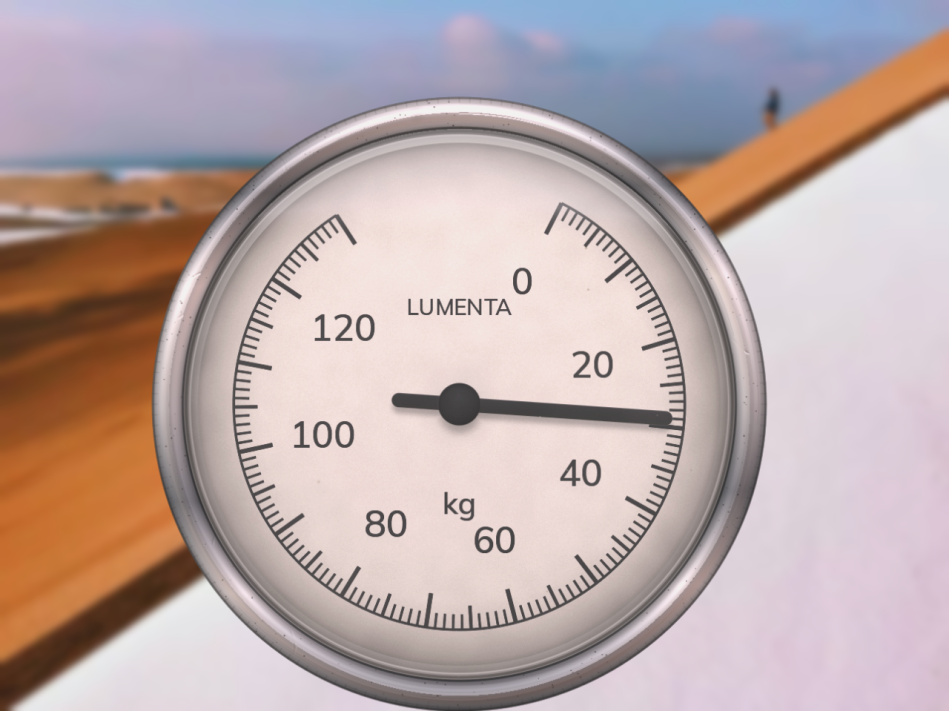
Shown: 29
